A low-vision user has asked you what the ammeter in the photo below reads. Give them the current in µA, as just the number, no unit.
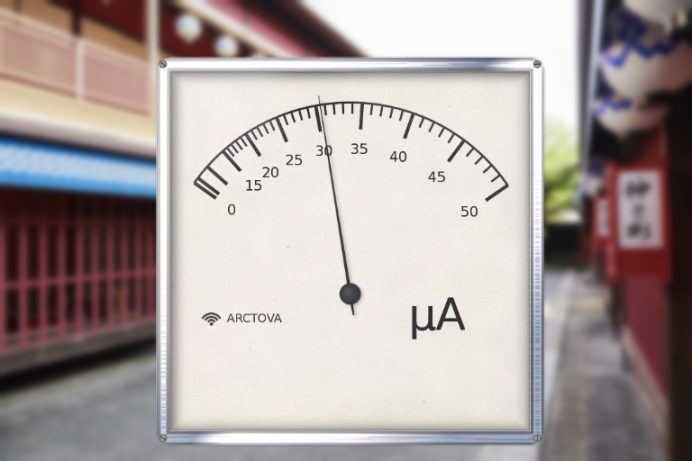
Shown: 30.5
